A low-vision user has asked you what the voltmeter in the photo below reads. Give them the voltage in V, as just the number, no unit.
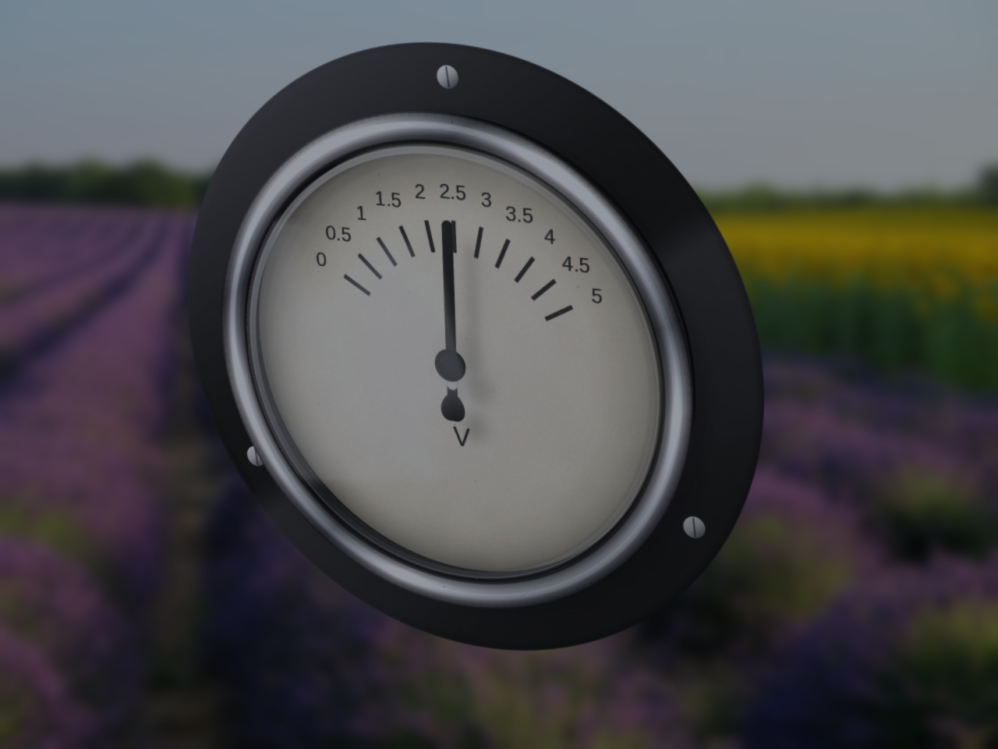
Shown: 2.5
